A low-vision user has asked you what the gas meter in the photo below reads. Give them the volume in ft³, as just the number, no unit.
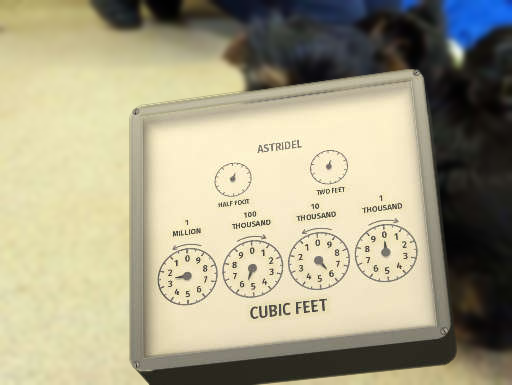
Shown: 256000
